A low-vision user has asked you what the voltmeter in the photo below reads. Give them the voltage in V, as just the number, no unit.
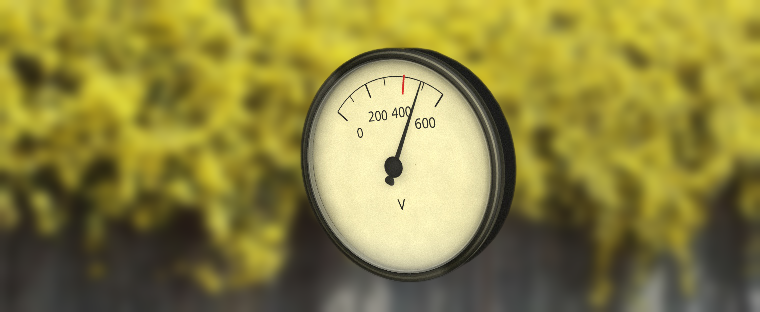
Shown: 500
